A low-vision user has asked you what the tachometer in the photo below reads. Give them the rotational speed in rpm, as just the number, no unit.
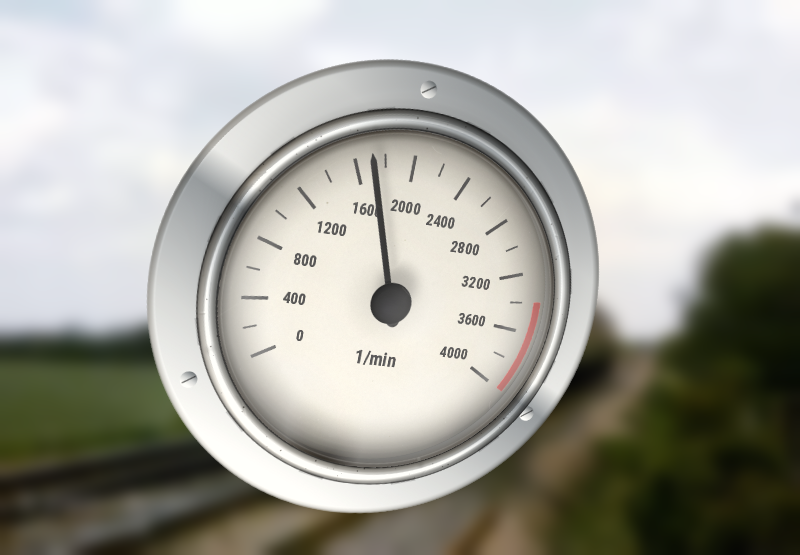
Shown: 1700
